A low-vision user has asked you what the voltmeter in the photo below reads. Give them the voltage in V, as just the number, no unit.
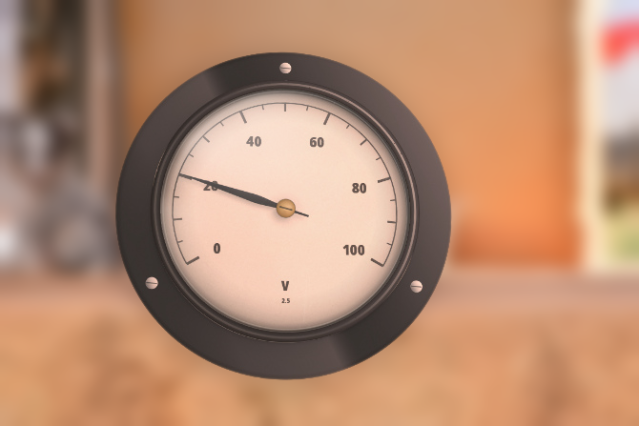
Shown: 20
